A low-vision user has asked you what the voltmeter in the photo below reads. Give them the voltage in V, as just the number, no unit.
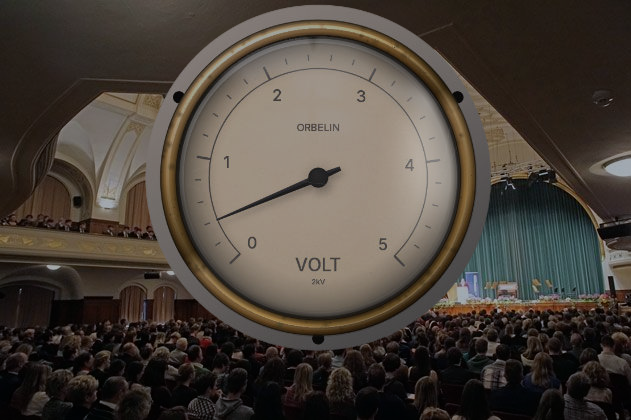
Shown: 0.4
